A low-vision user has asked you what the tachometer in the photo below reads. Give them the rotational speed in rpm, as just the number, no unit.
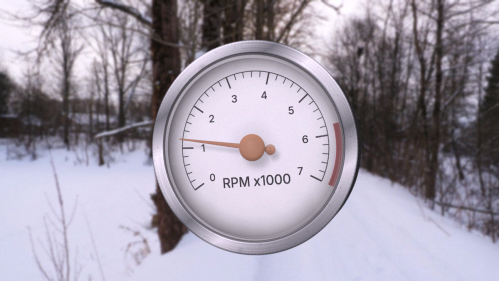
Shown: 1200
